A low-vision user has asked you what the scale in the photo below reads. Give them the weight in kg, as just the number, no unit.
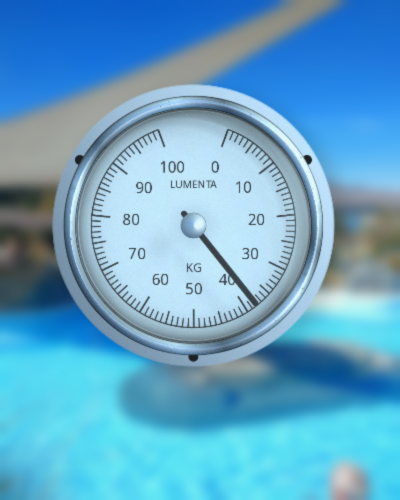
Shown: 38
